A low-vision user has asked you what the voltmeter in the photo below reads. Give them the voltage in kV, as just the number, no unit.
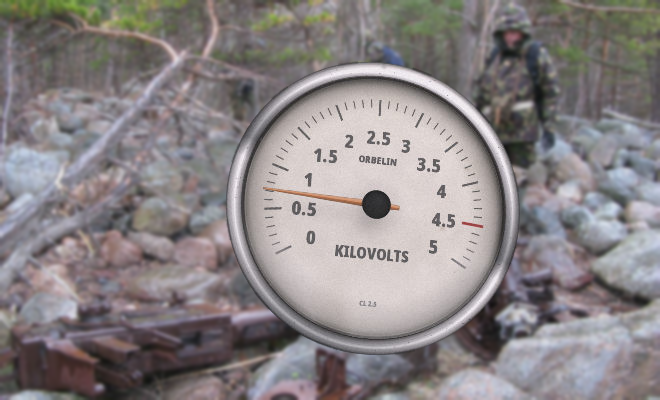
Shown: 0.7
